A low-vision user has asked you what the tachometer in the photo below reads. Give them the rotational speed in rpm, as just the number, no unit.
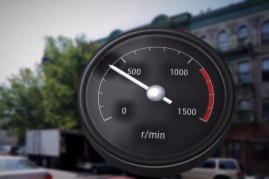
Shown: 400
